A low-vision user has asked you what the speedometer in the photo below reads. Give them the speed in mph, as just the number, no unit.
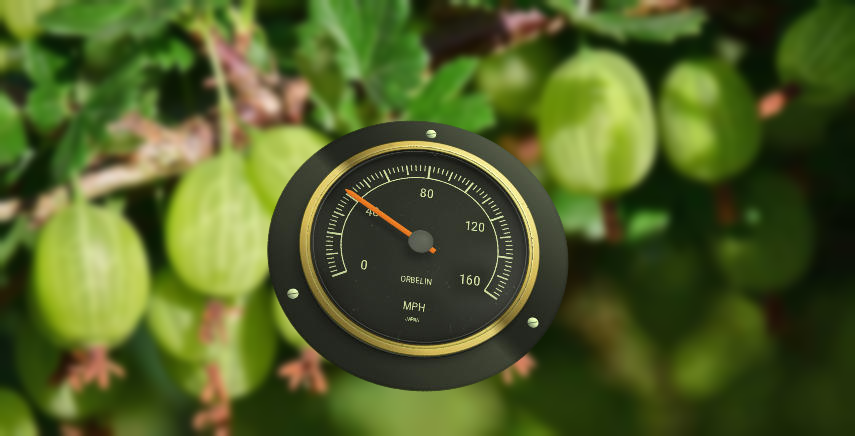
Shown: 40
